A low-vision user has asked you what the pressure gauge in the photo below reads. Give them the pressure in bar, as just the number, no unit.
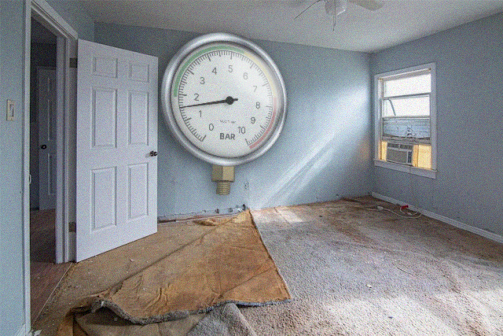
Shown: 1.5
